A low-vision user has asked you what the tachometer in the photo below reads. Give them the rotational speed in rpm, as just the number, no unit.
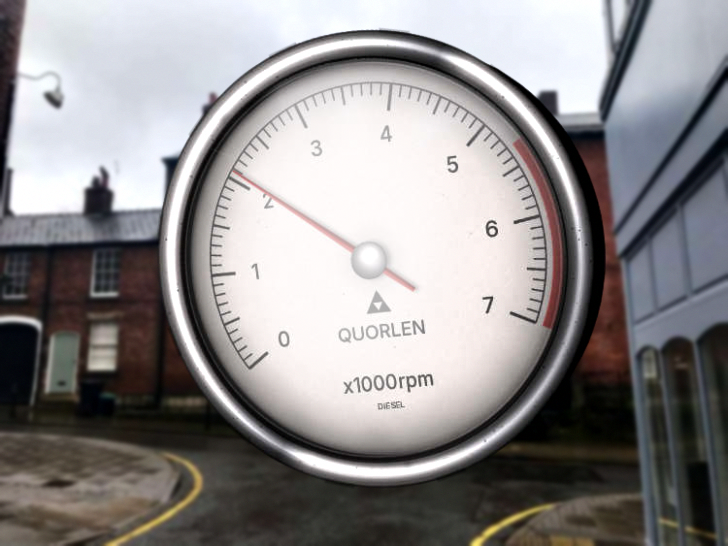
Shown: 2100
